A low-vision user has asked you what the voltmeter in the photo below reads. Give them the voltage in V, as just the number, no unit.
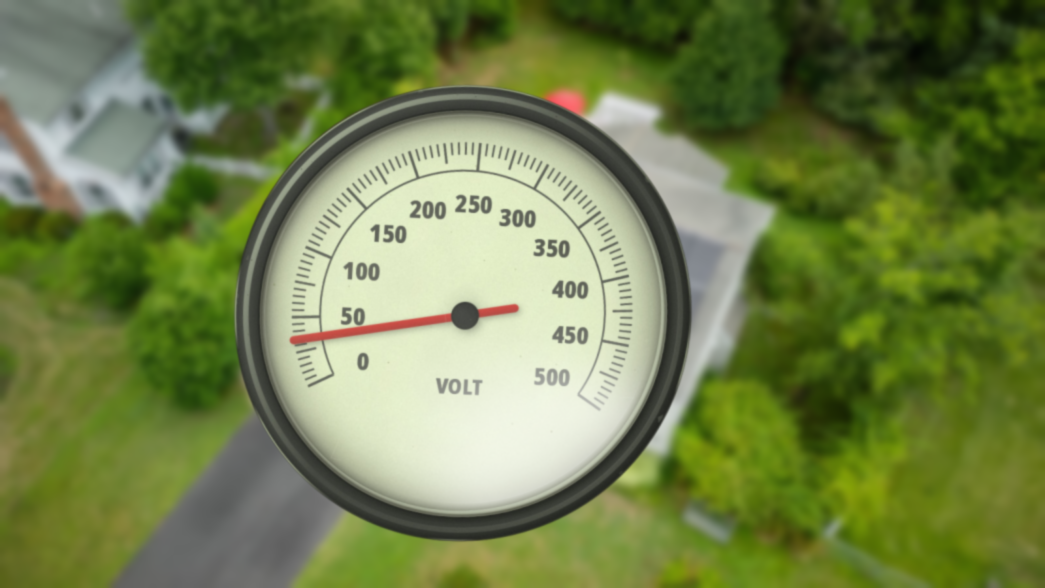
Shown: 35
